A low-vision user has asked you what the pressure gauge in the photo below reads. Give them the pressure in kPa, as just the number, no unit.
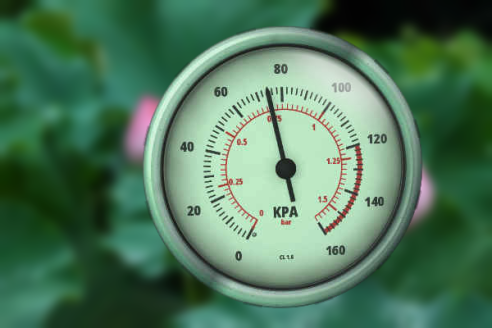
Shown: 74
